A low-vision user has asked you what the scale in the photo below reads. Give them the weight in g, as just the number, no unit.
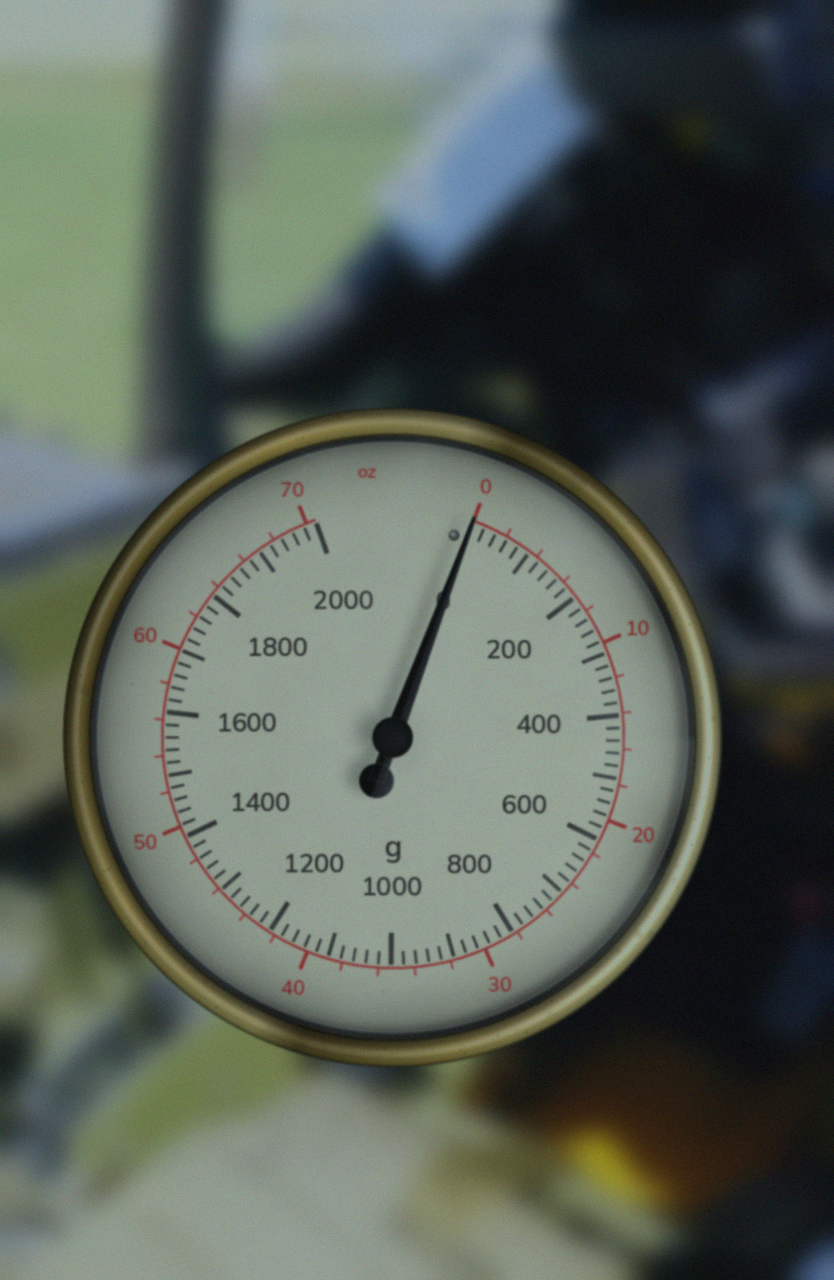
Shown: 0
